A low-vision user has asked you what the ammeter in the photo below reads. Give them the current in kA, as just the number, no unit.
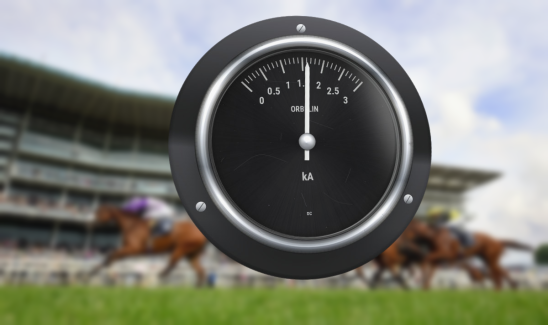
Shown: 1.6
